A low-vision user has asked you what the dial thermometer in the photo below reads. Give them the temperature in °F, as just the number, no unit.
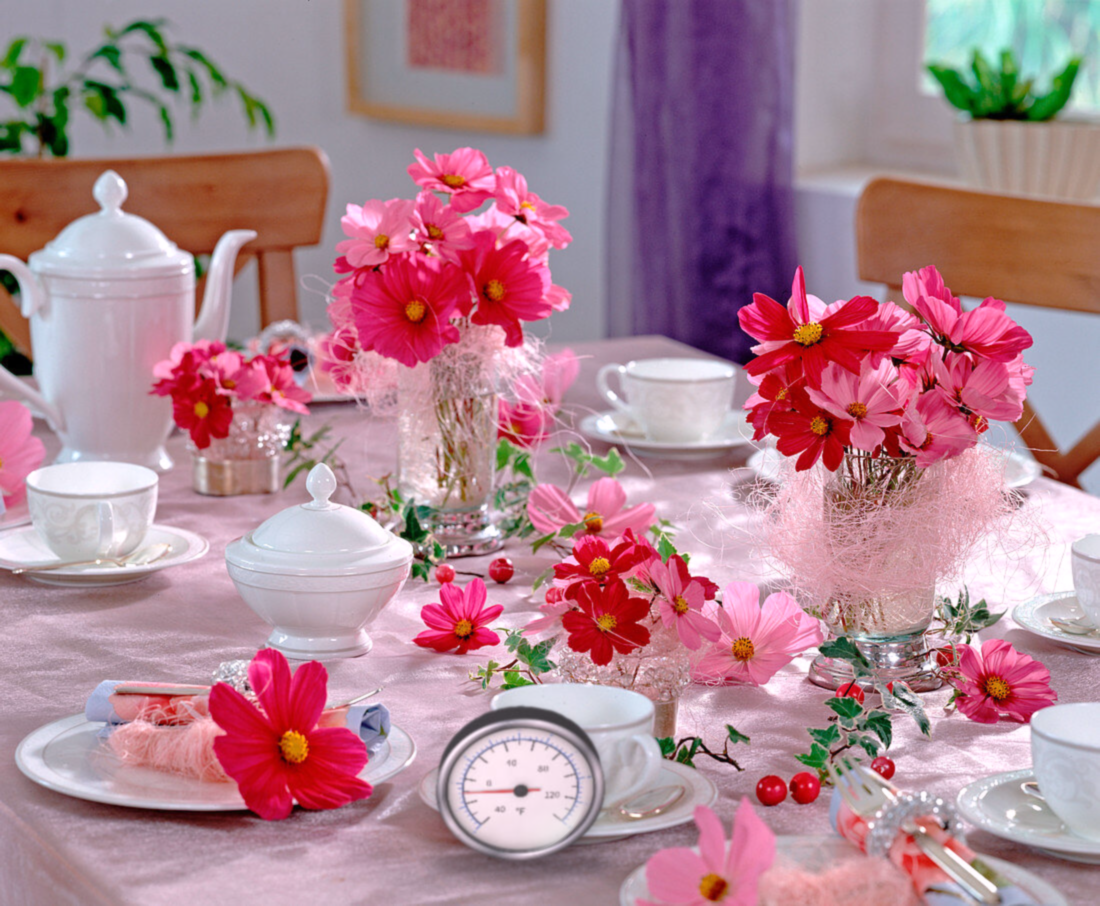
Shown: -10
